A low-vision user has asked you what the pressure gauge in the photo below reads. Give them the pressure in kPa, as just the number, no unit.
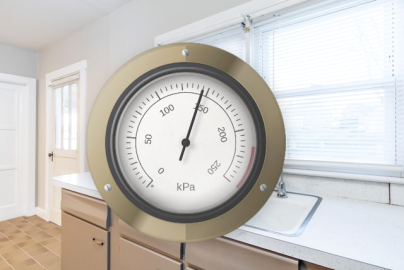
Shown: 145
